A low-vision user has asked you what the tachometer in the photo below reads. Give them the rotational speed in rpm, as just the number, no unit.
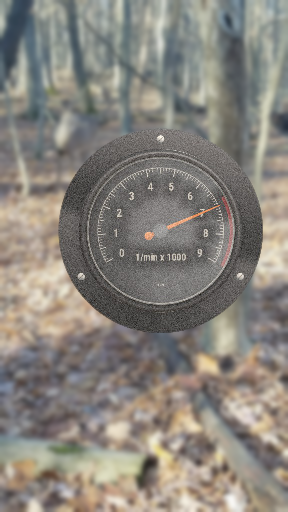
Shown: 7000
